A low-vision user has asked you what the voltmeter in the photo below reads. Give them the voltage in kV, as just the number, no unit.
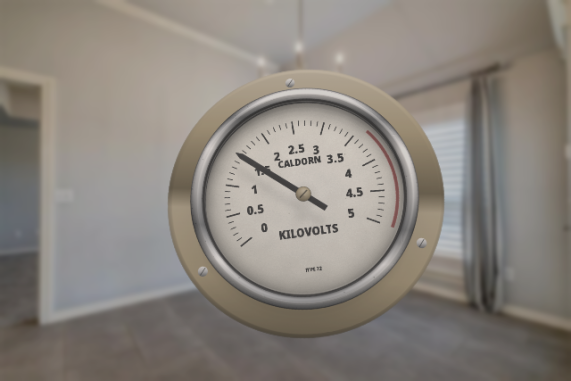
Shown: 1.5
